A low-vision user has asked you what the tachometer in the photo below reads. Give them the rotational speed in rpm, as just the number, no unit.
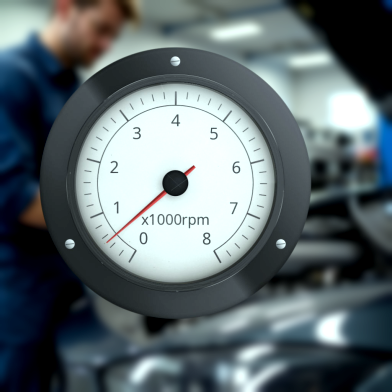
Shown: 500
